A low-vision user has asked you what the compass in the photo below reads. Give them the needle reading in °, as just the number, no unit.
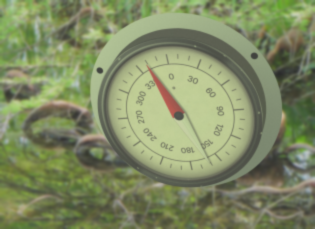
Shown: 340
